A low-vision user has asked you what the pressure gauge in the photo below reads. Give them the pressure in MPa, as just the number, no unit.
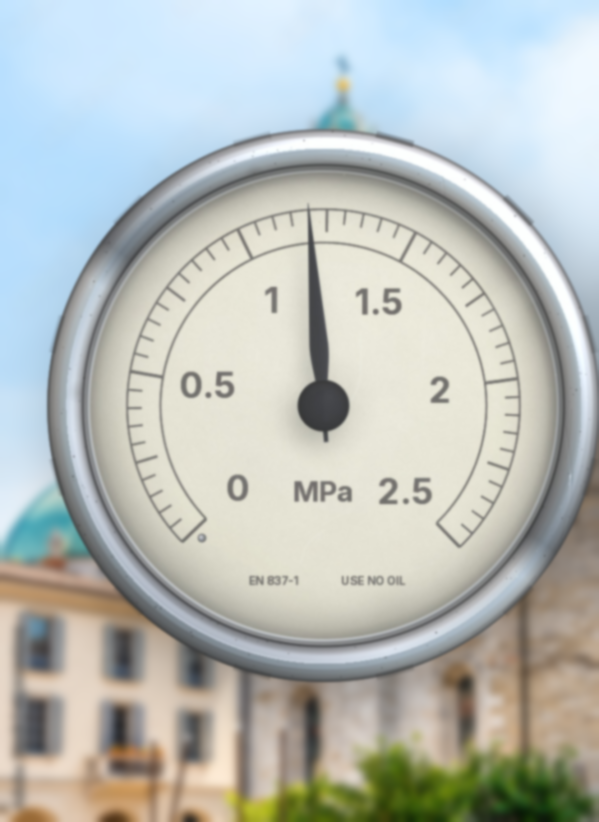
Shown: 1.2
